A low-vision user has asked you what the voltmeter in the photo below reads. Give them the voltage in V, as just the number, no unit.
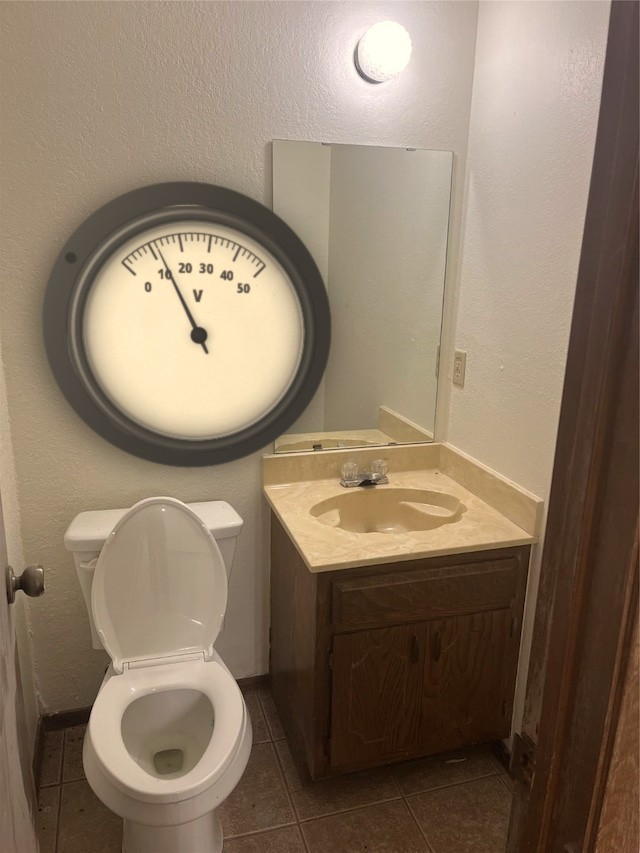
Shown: 12
